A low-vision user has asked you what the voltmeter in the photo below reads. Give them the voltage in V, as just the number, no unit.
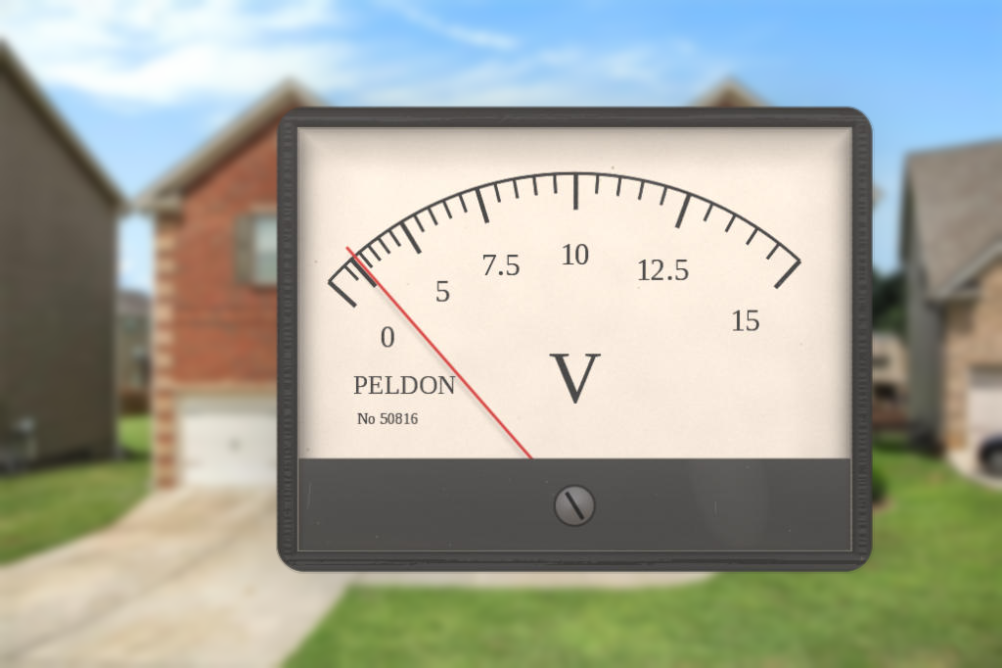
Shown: 2.75
